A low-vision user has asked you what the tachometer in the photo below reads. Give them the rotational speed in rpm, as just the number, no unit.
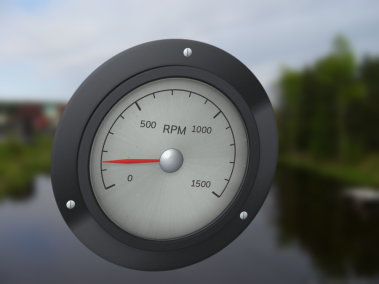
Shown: 150
